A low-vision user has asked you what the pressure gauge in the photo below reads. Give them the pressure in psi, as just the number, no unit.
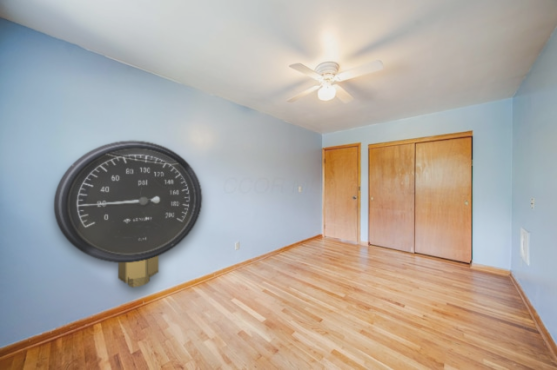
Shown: 20
